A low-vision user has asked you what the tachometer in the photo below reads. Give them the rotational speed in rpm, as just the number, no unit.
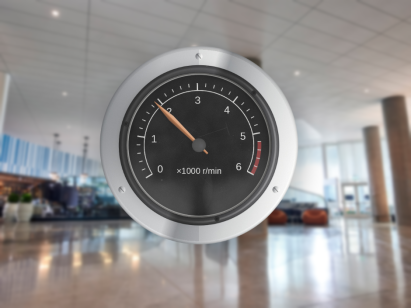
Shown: 1900
